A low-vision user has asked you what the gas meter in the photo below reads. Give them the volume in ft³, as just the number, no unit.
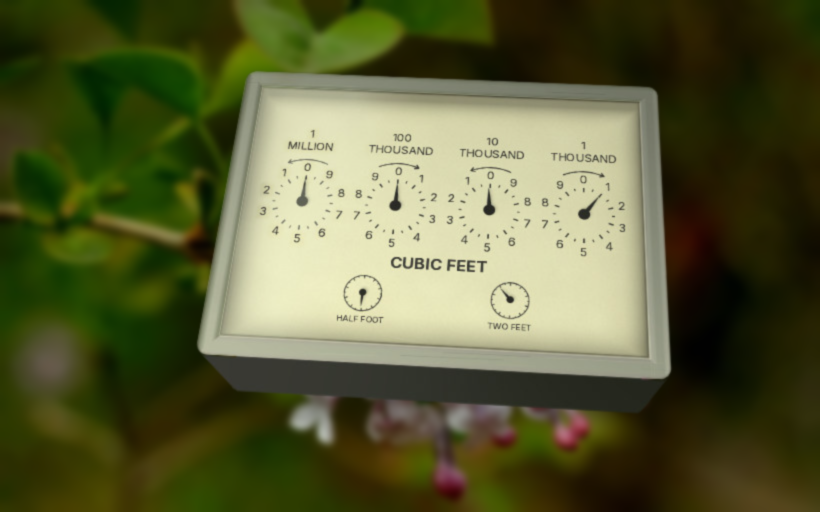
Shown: 100
